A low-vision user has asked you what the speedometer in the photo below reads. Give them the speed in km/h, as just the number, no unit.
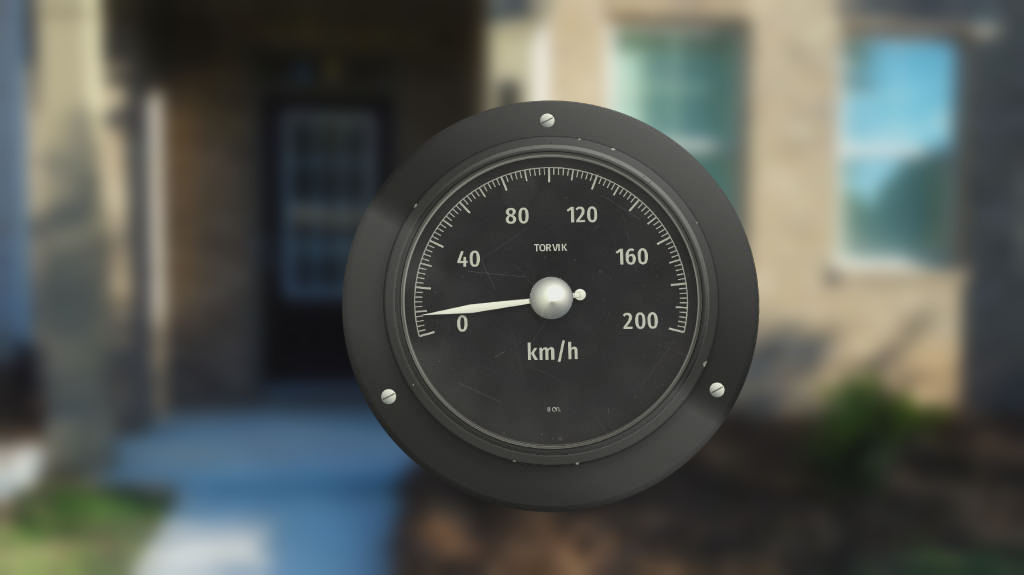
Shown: 8
